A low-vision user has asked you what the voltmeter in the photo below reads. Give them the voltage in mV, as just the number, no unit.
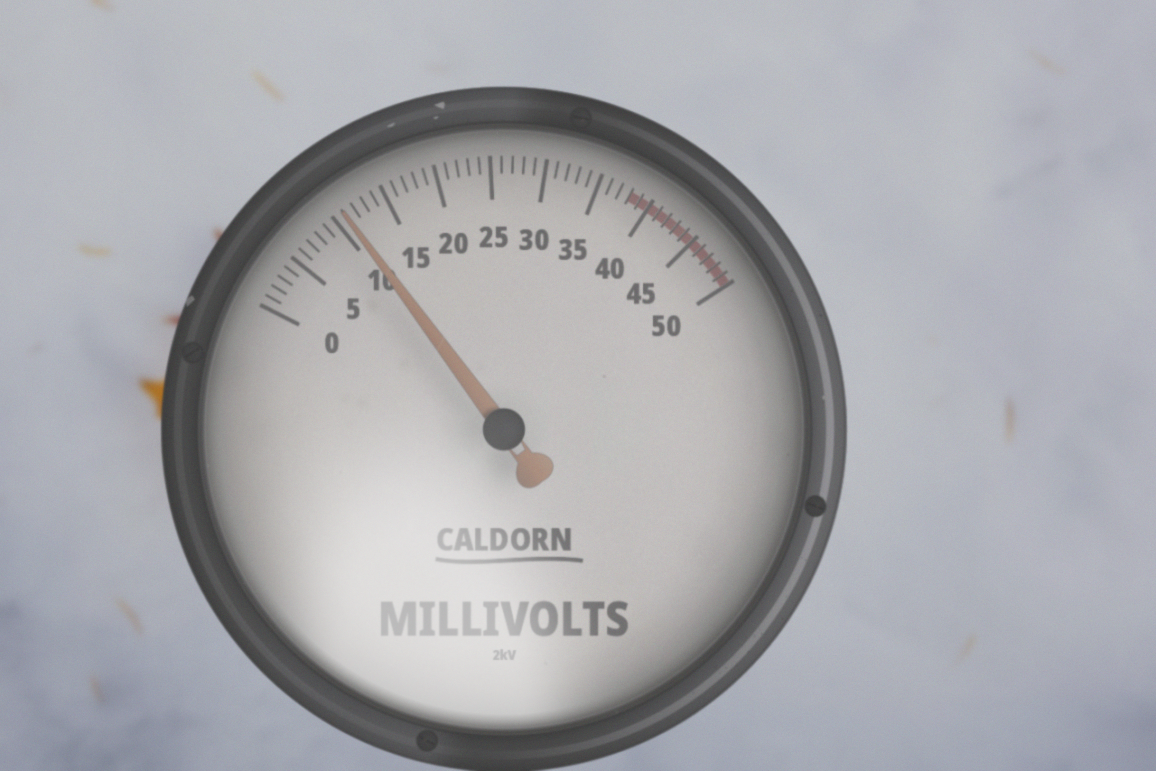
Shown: 11
